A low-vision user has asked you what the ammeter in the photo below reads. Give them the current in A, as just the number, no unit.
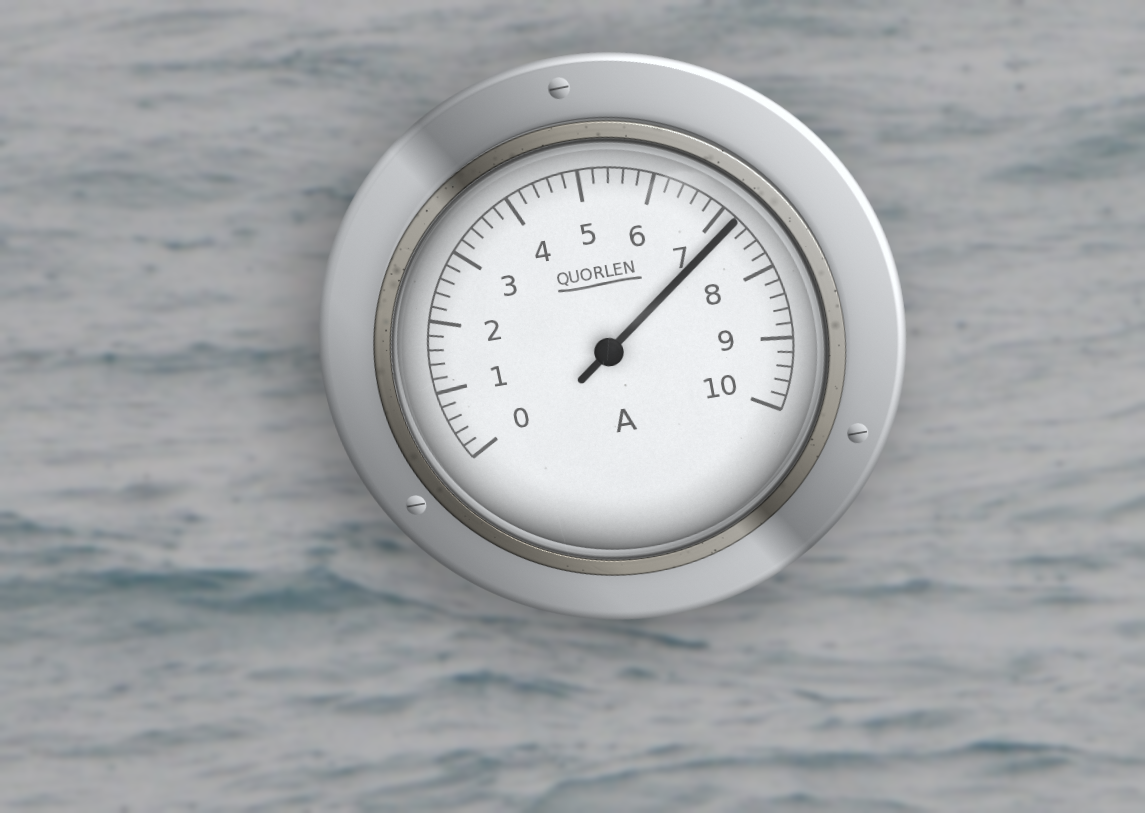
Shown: 7.2
